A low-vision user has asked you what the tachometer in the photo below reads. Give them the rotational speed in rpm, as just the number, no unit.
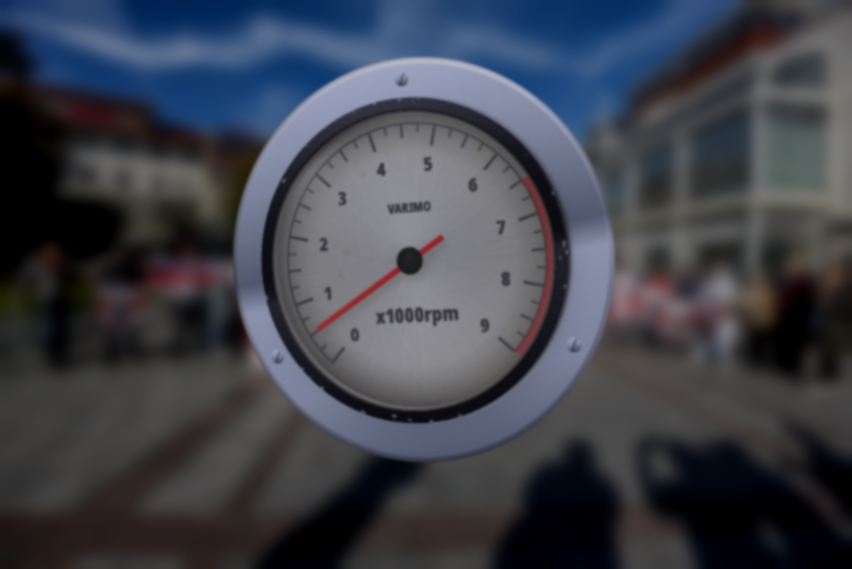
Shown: 500
